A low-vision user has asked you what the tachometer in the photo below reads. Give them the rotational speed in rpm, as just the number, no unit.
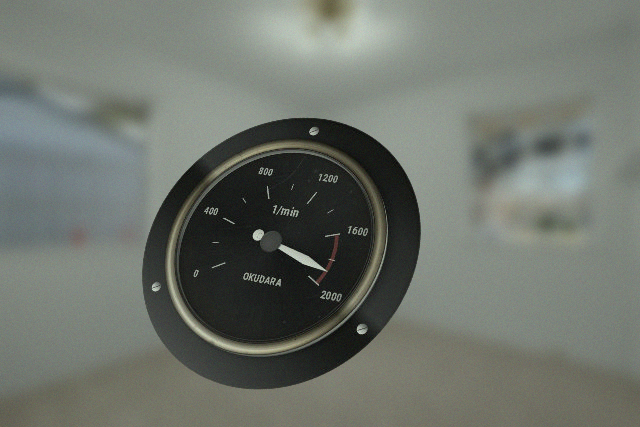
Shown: 1900
